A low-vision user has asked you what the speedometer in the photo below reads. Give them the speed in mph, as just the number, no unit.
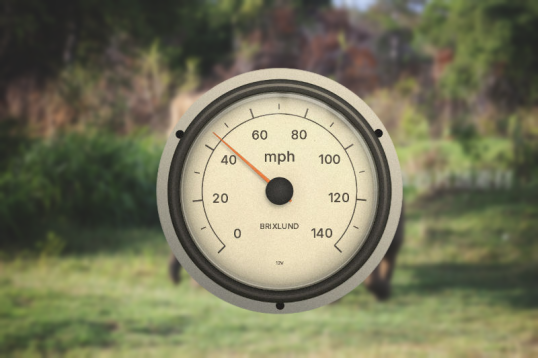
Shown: 45
